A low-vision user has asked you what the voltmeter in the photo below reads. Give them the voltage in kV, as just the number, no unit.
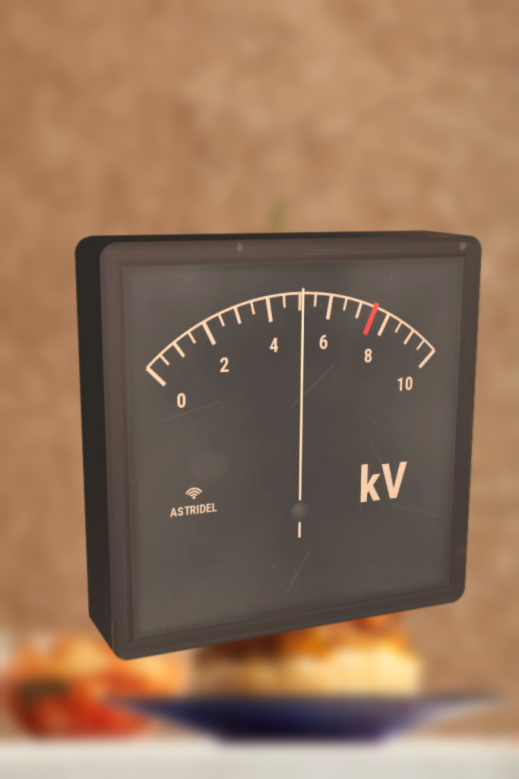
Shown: 5
